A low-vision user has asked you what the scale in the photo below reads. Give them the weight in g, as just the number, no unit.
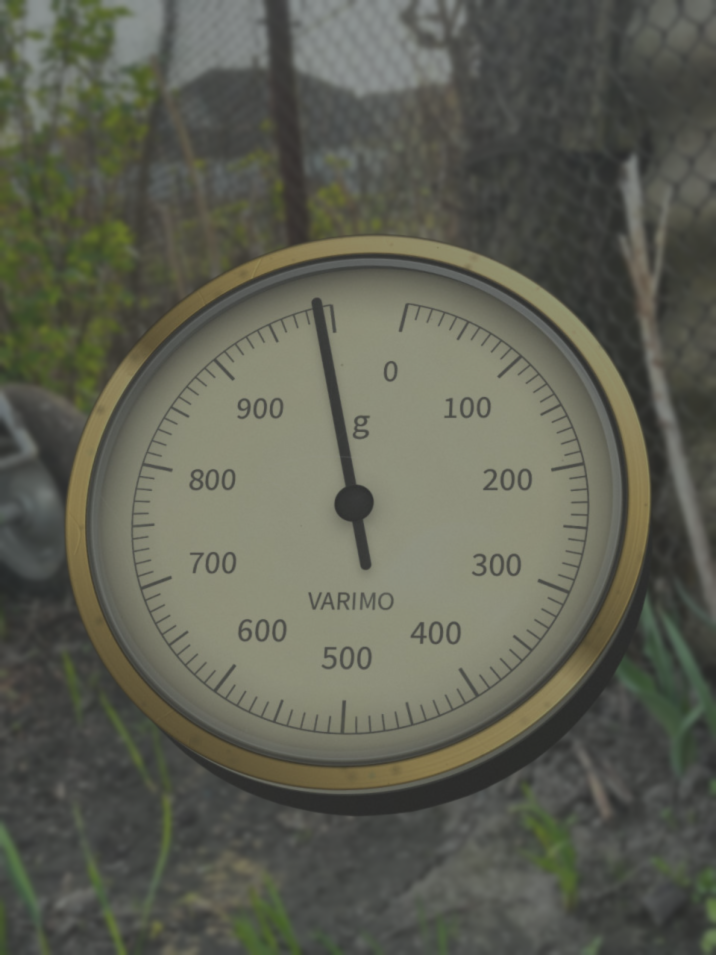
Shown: 990
